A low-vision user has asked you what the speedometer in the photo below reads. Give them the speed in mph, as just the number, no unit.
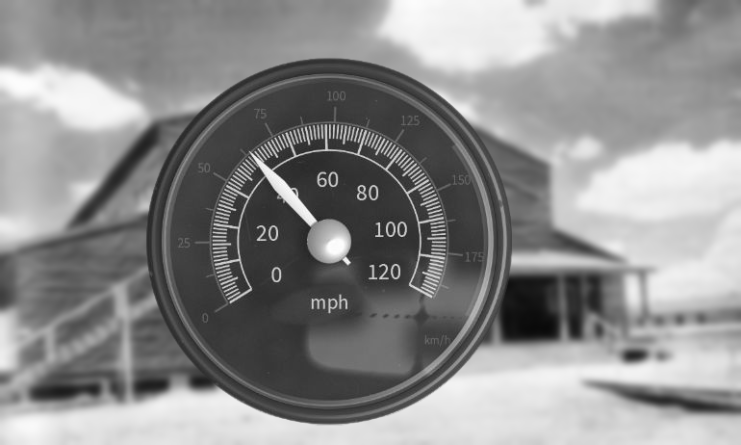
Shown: 40
